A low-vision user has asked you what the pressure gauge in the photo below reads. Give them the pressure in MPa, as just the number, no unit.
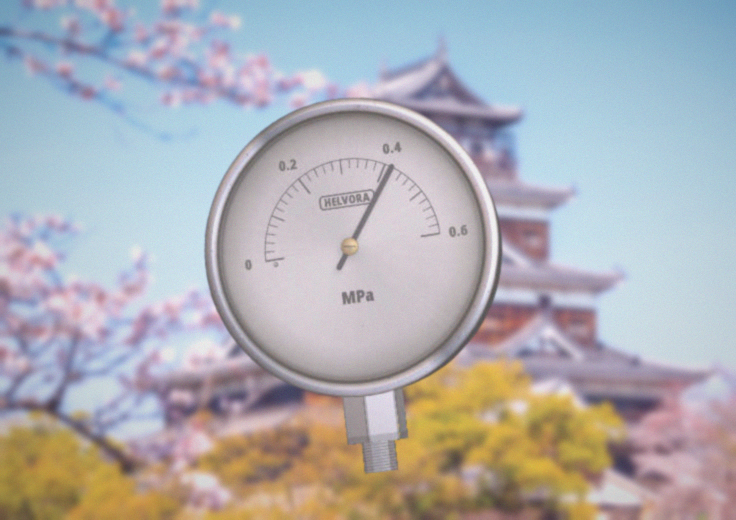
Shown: 0.42
